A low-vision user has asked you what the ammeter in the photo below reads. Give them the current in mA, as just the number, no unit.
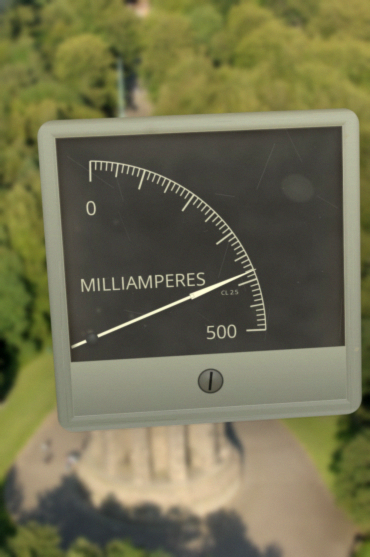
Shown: 380
